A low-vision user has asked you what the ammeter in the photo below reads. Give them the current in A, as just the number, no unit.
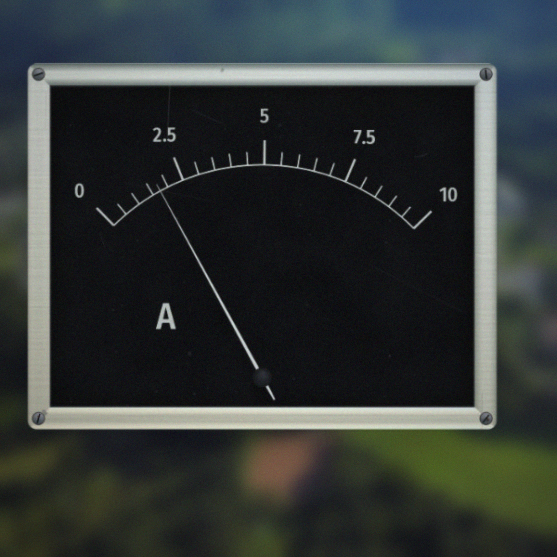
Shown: 1.75
